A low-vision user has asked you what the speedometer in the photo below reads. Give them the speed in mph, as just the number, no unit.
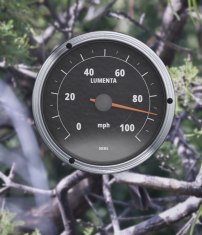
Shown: 87.5
